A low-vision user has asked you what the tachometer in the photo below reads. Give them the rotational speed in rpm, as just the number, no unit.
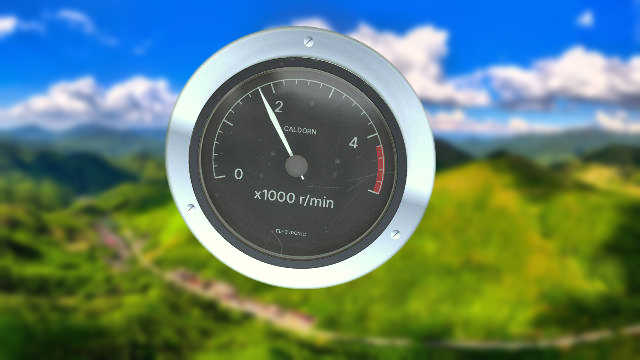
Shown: 1800
